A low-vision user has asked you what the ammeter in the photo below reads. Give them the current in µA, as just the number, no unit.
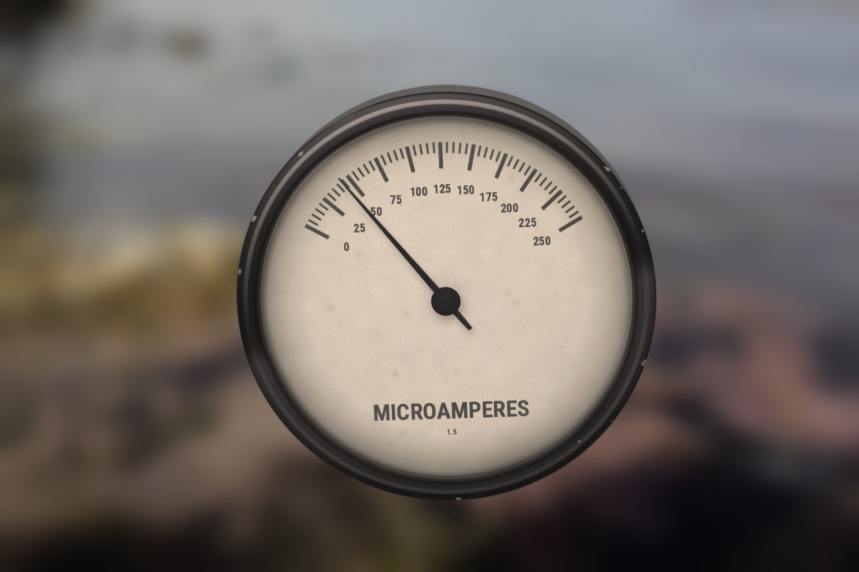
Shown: 45
